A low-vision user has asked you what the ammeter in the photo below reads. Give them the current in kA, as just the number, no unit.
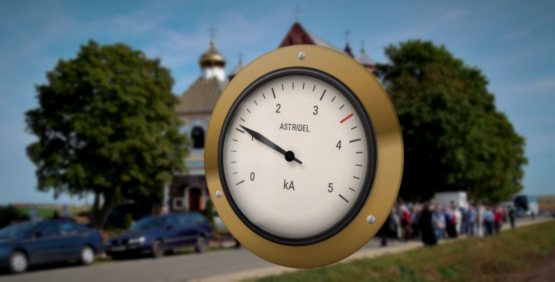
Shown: 1.1
